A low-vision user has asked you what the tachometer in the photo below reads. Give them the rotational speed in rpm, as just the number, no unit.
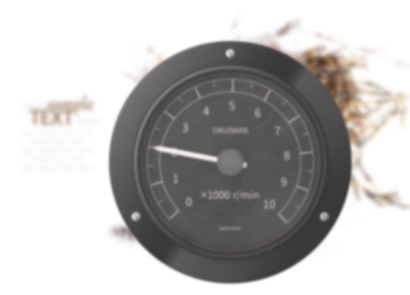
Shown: 2000
